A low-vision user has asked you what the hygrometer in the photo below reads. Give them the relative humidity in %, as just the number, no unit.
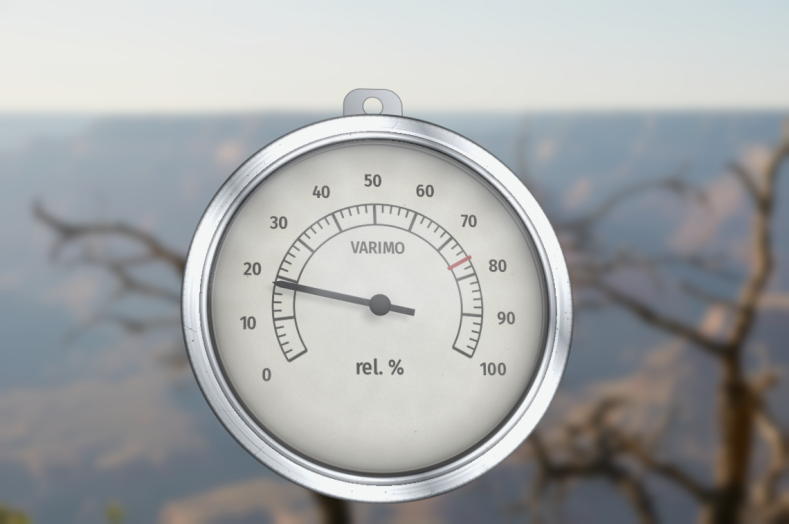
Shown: 18
